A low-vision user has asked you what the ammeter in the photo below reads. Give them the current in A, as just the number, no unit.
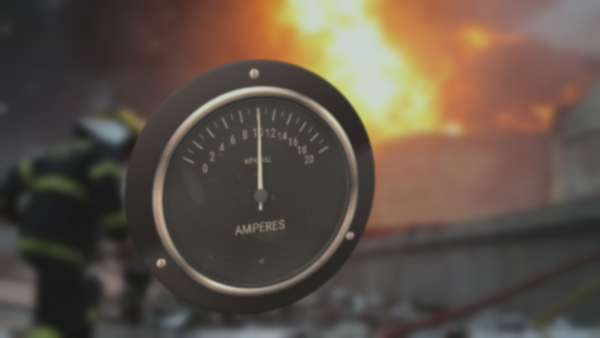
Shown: 10
